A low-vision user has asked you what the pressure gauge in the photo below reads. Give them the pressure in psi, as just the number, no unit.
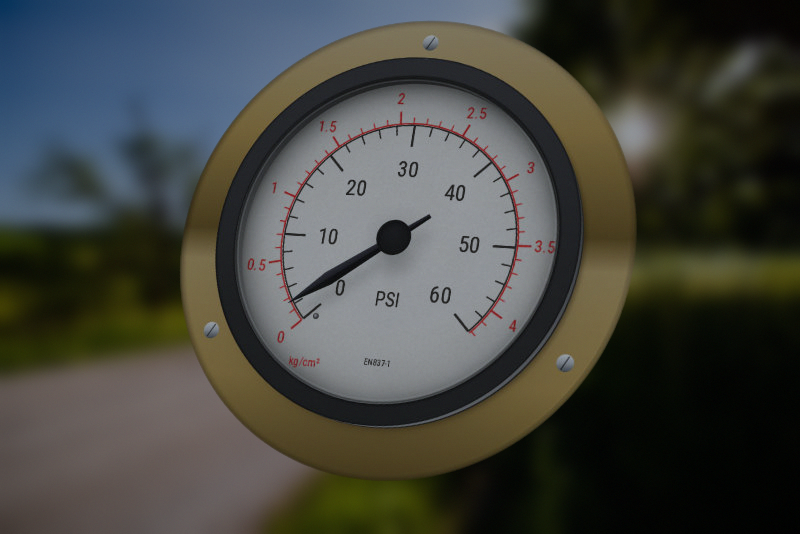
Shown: 2
